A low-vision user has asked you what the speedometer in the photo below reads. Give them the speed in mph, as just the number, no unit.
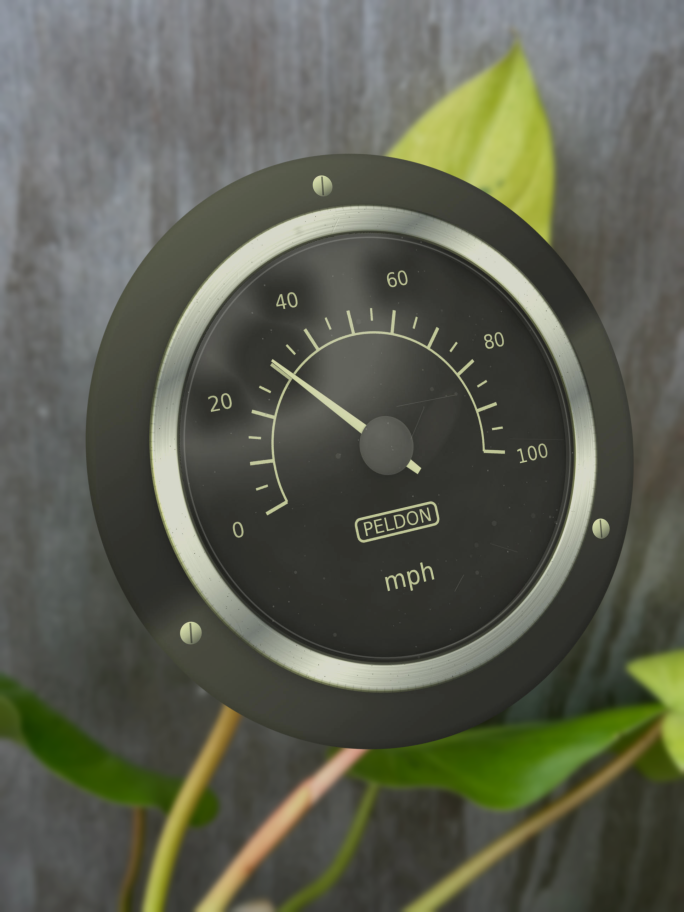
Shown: 30
